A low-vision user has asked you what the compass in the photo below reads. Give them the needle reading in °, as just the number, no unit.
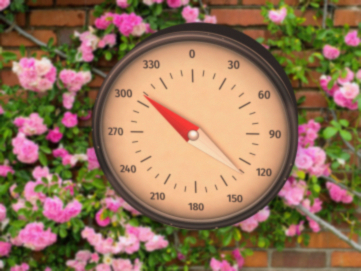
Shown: 310
